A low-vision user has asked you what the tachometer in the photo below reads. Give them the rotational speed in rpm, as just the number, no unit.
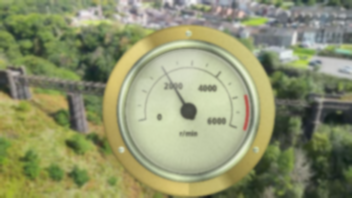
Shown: 2000
